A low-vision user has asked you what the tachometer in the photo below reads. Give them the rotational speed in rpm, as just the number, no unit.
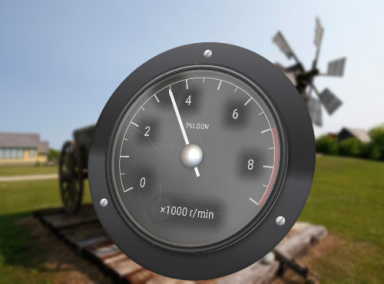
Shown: 3500
